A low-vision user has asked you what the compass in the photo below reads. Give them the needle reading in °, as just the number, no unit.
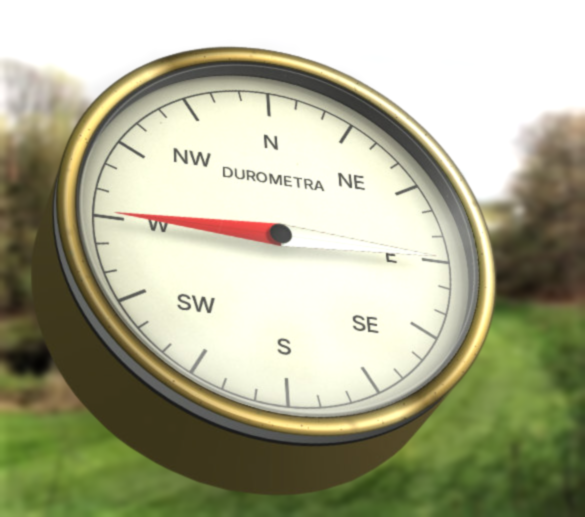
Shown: 270
